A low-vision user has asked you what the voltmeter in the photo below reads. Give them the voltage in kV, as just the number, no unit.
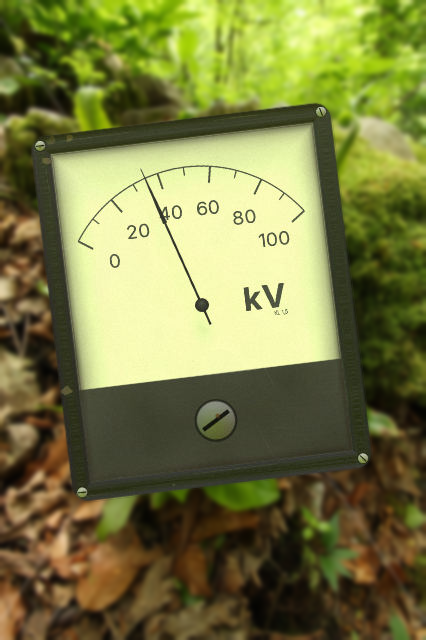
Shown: 35
